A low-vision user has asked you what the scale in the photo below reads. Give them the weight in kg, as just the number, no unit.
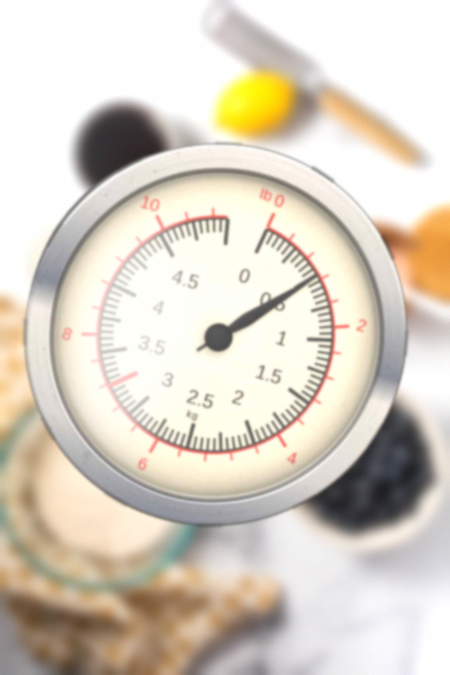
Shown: 0.5
